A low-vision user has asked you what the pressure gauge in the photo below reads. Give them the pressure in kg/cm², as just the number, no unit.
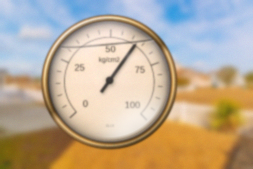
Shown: 62.5
